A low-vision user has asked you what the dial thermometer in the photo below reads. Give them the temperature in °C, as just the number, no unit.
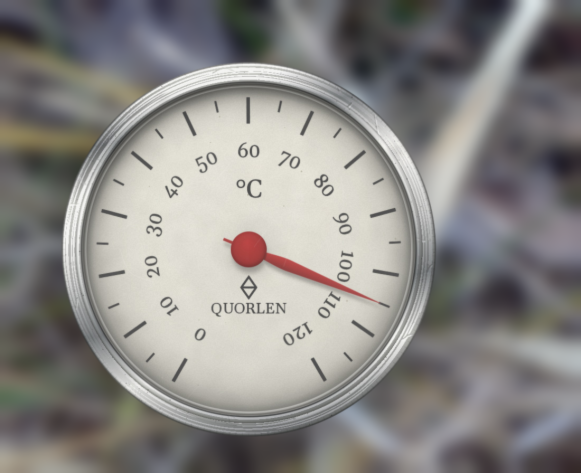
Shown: 105
